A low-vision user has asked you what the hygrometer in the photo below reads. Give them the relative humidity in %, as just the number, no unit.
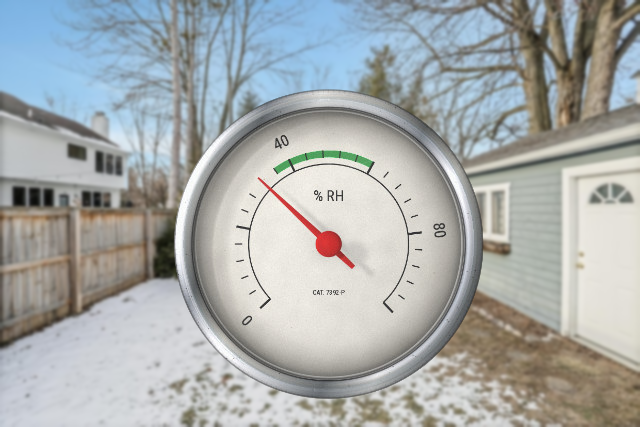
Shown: 32
